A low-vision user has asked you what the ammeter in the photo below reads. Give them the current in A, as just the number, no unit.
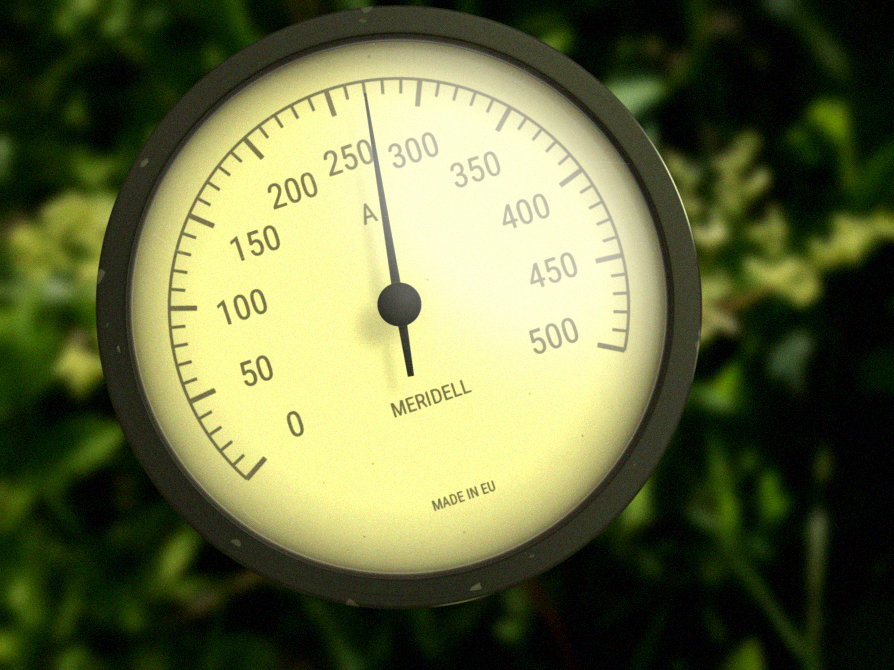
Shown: 270
